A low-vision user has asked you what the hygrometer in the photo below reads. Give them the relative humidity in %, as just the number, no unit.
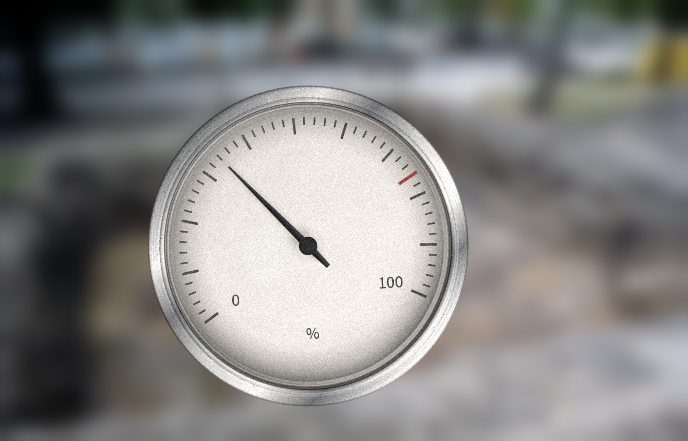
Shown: 34
